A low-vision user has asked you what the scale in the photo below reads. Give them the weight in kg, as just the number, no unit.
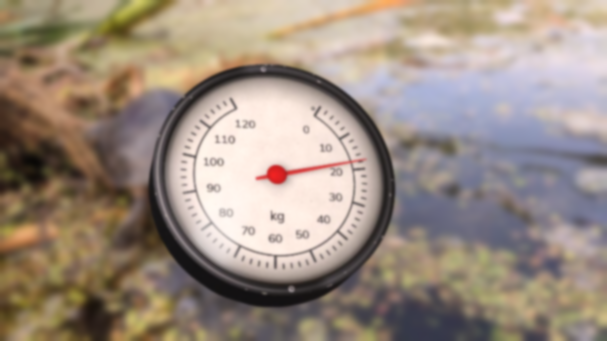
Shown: 18
